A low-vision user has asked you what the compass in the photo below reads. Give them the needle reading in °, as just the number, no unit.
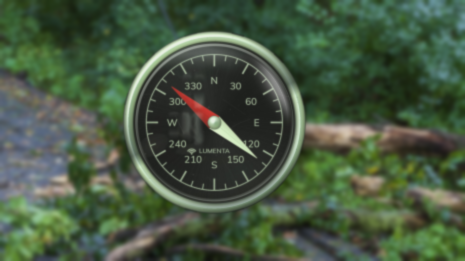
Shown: 310
